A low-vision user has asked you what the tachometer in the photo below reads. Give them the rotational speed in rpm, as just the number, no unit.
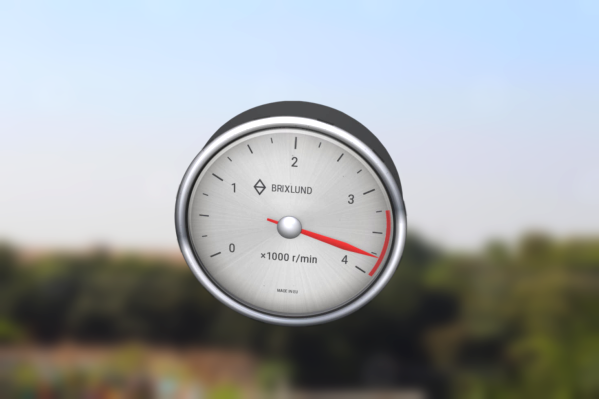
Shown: 3750
